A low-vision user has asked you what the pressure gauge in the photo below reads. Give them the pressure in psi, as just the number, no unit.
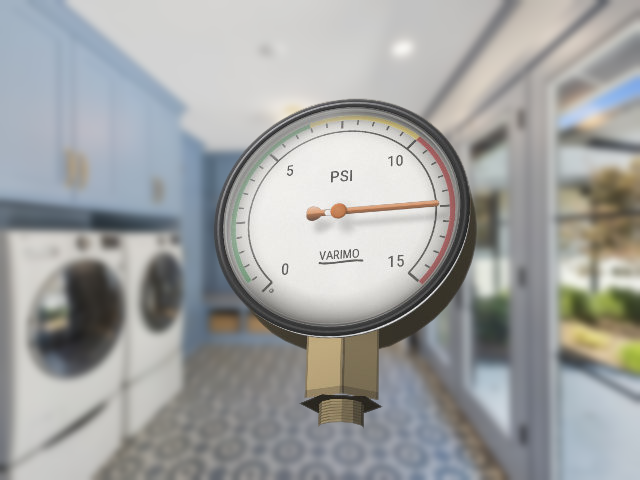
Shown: 12.5
